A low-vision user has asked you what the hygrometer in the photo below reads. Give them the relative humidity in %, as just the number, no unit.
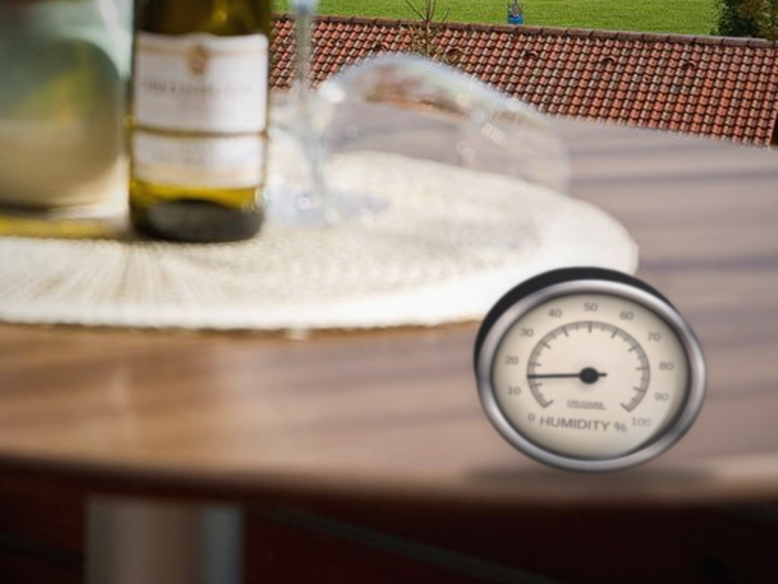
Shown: 15
